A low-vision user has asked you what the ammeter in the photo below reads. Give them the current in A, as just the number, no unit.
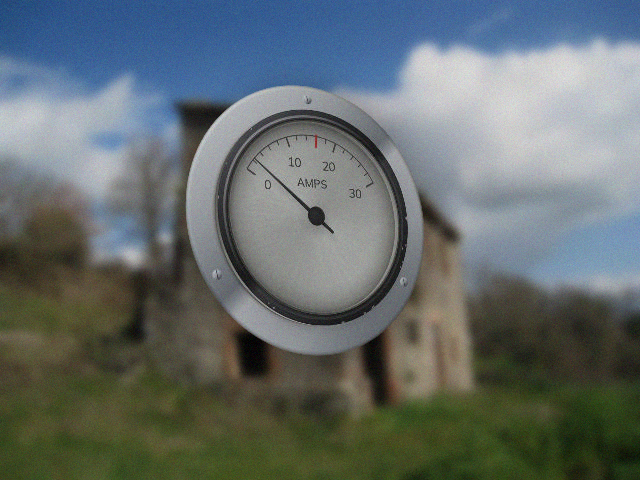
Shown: 2
